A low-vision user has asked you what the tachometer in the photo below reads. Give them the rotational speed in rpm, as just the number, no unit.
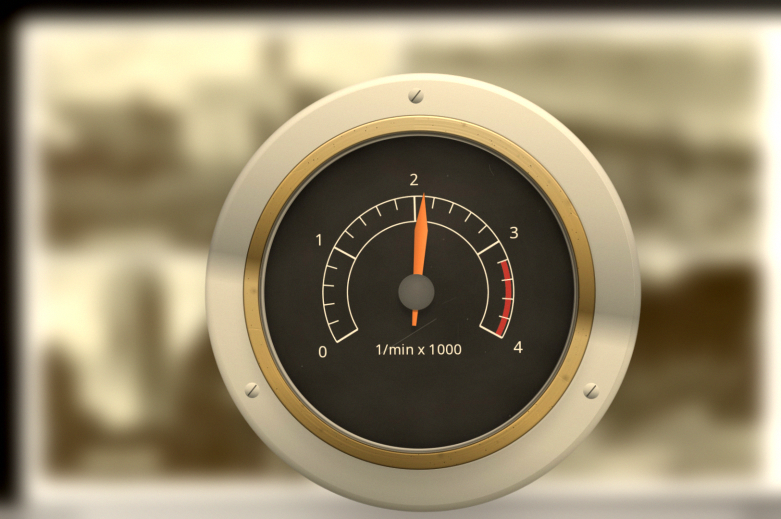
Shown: 2100
